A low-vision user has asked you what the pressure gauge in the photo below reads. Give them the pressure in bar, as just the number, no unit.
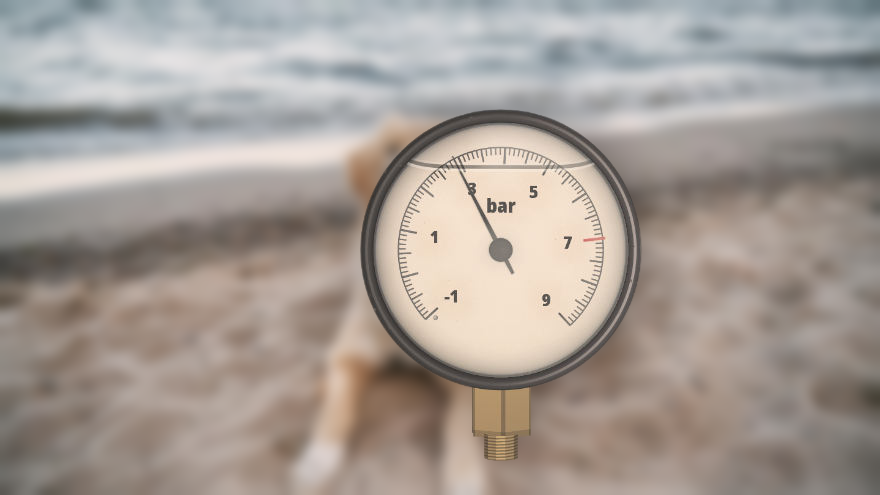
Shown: 2.9
